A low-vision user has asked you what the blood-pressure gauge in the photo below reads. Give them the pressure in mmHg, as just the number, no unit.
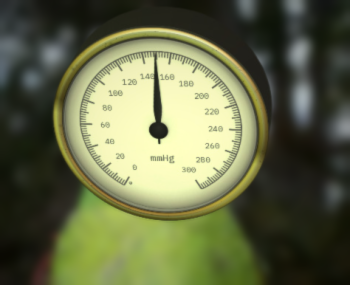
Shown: 150
